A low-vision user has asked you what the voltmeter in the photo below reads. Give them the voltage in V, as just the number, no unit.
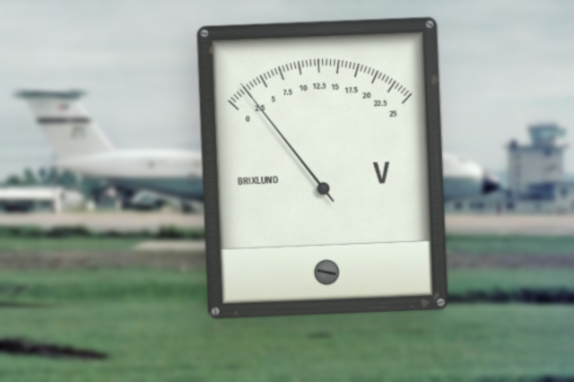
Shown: 2.5
